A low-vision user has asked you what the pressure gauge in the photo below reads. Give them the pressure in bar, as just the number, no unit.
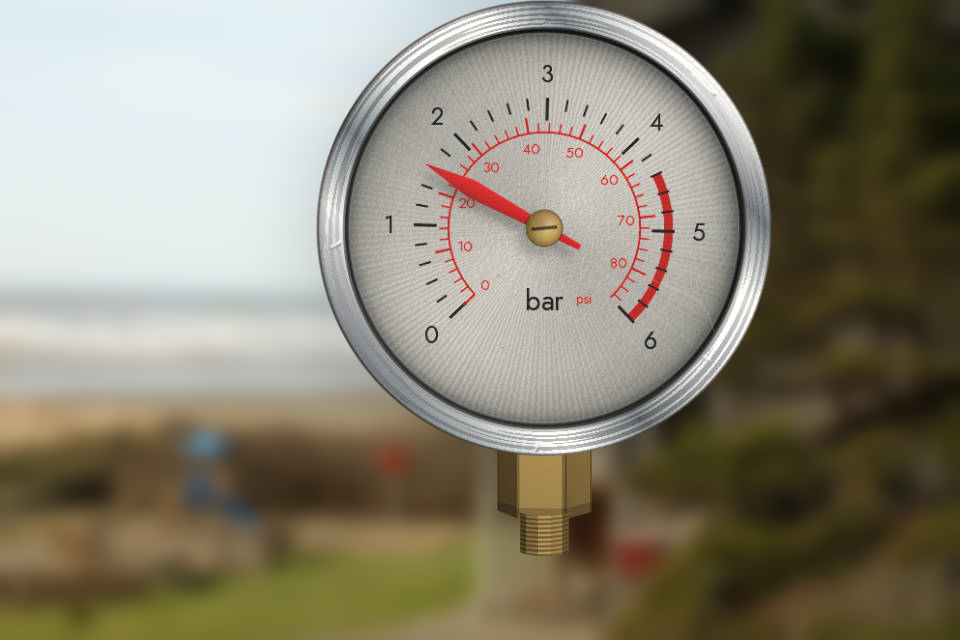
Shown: 1.6
